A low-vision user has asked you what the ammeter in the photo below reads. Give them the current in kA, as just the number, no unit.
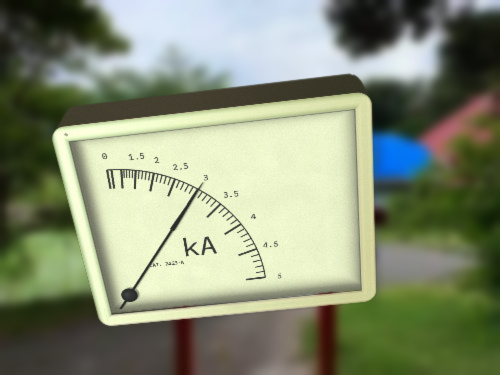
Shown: 3
